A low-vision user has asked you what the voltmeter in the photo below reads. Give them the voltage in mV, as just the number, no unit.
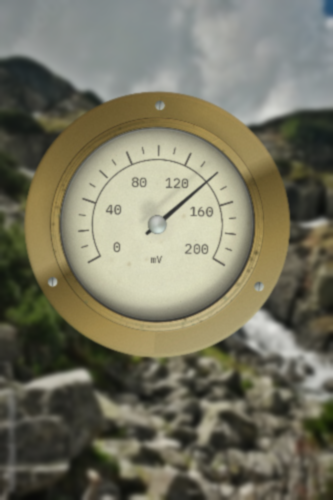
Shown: 140
